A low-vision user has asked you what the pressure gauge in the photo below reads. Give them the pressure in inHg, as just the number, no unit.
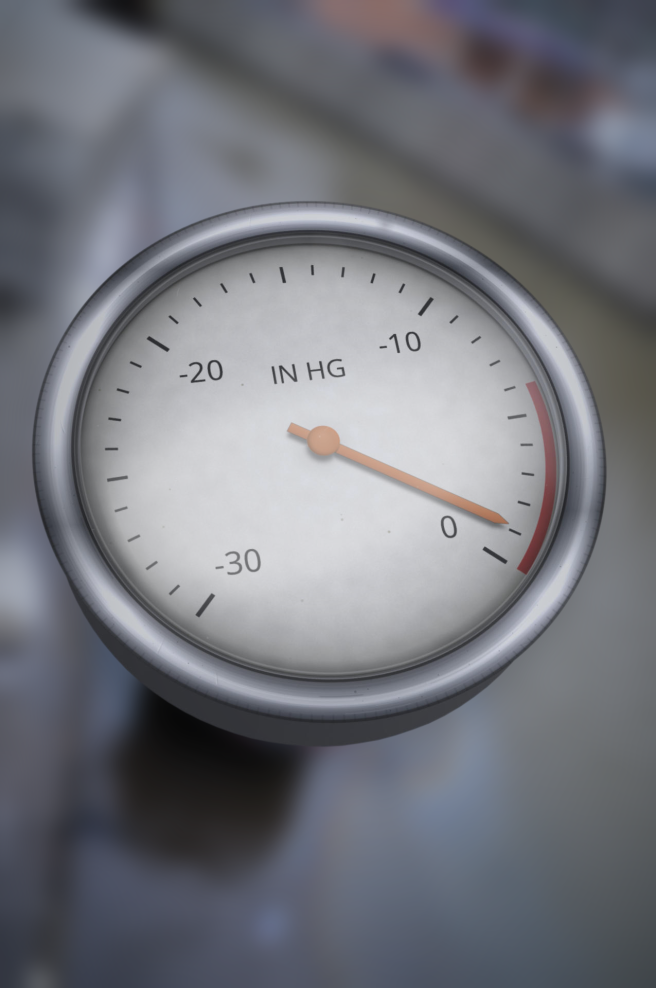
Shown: -1
